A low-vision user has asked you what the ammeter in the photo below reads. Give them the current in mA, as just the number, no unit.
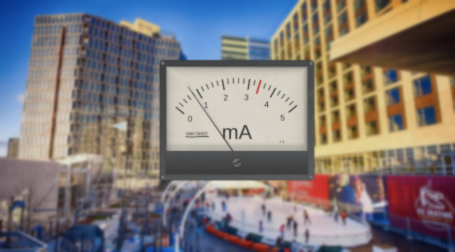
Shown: 0.8
